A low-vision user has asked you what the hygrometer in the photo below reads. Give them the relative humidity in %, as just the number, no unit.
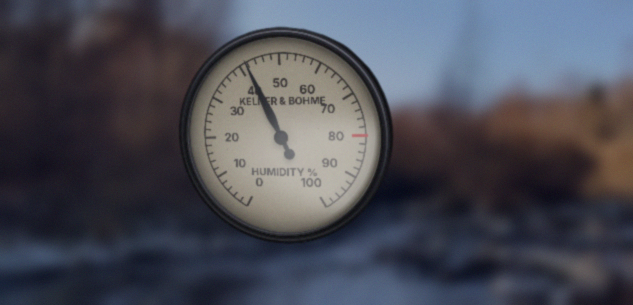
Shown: 42
